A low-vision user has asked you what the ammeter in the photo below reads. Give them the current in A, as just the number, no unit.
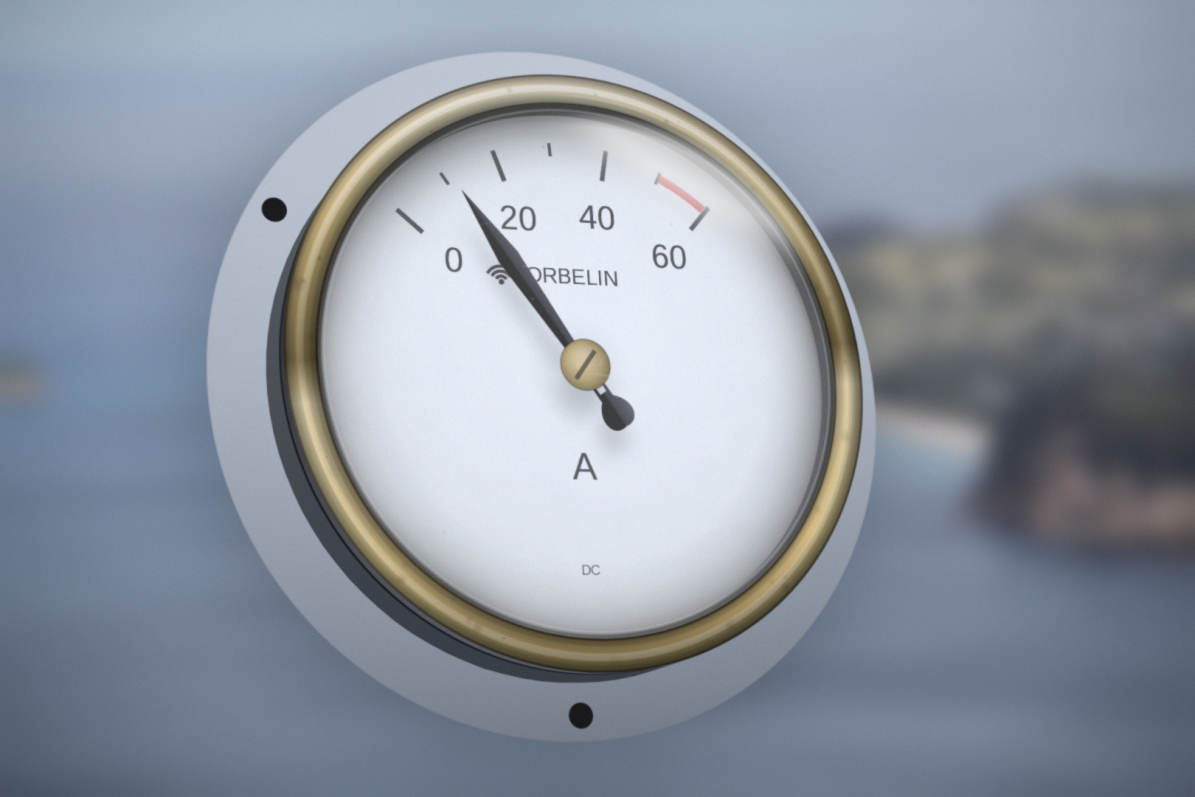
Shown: 10
